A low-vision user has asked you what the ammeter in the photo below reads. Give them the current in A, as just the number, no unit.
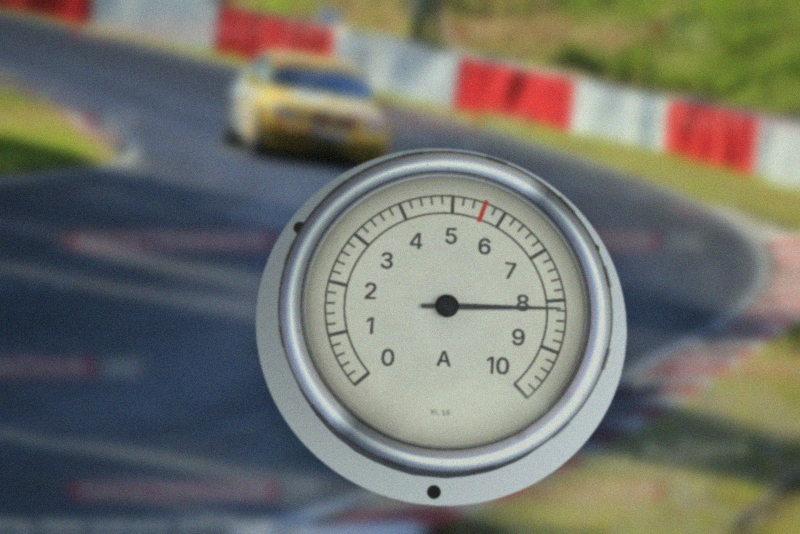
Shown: 8.2
